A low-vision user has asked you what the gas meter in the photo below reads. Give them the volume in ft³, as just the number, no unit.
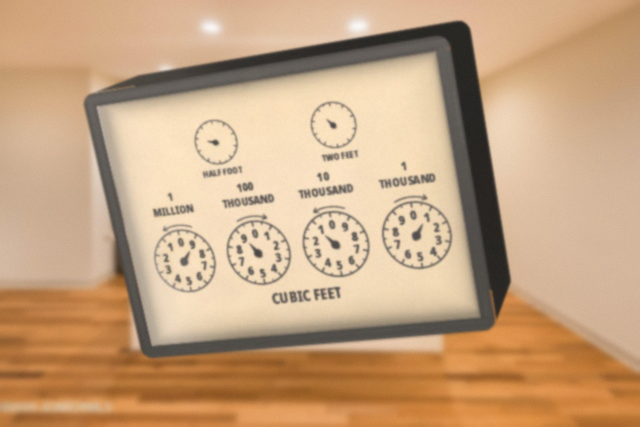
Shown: 891100
